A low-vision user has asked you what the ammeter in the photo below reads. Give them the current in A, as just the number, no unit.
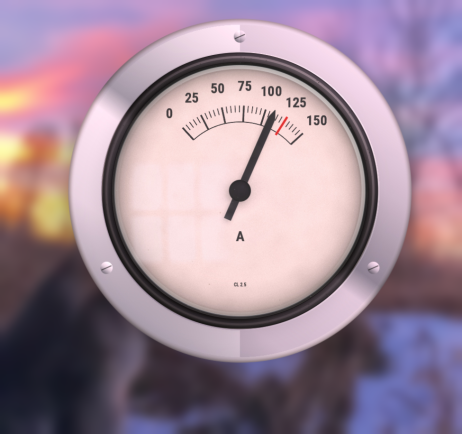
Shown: 110
